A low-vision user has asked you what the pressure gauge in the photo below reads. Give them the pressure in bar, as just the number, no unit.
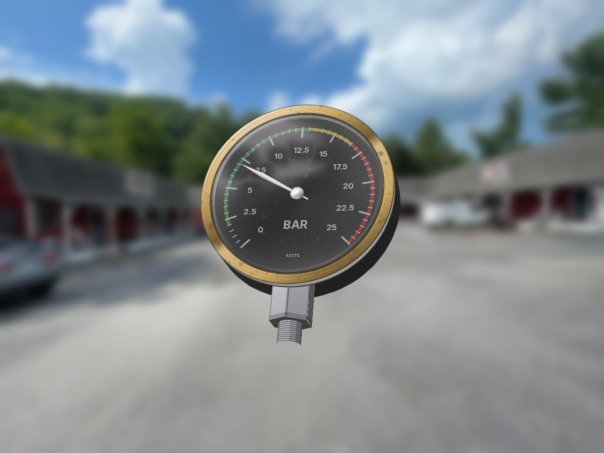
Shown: 7
